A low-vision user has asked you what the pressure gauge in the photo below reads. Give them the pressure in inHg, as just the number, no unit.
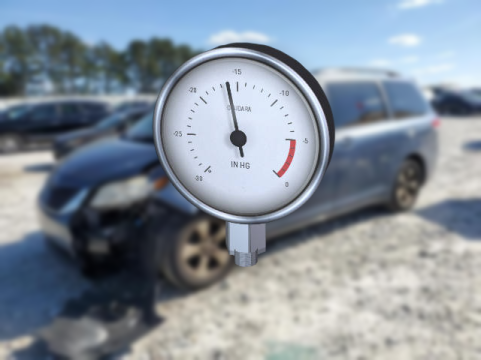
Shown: -16
